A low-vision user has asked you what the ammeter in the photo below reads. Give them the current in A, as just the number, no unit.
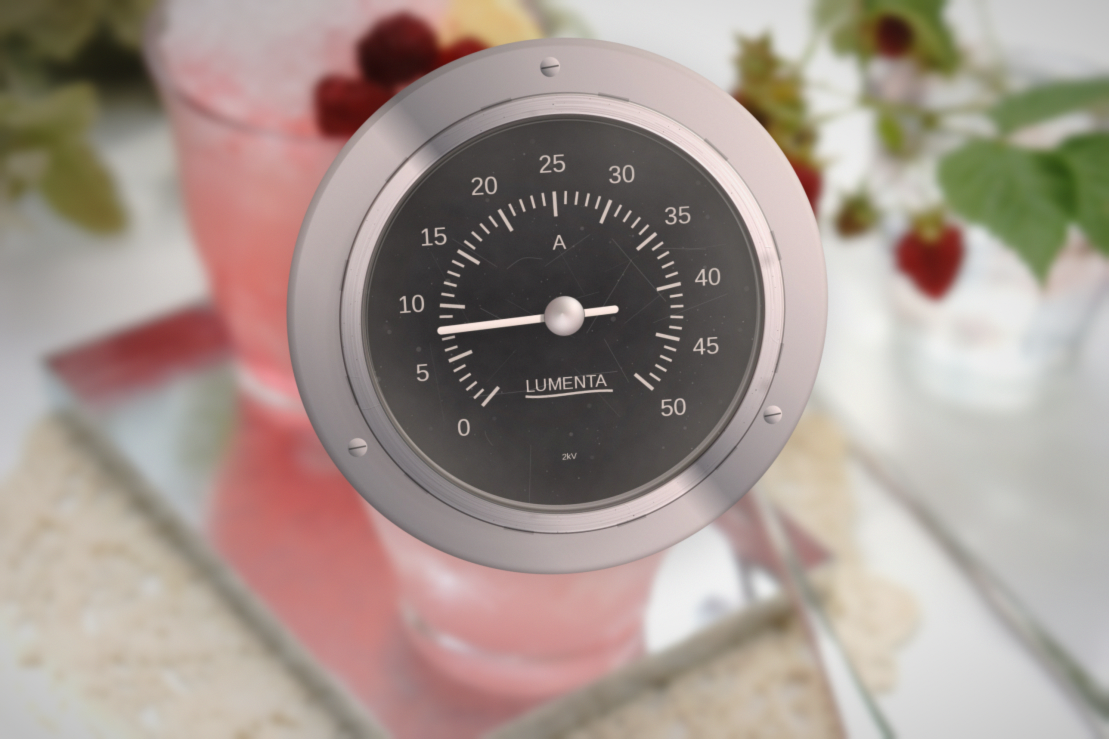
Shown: 8
